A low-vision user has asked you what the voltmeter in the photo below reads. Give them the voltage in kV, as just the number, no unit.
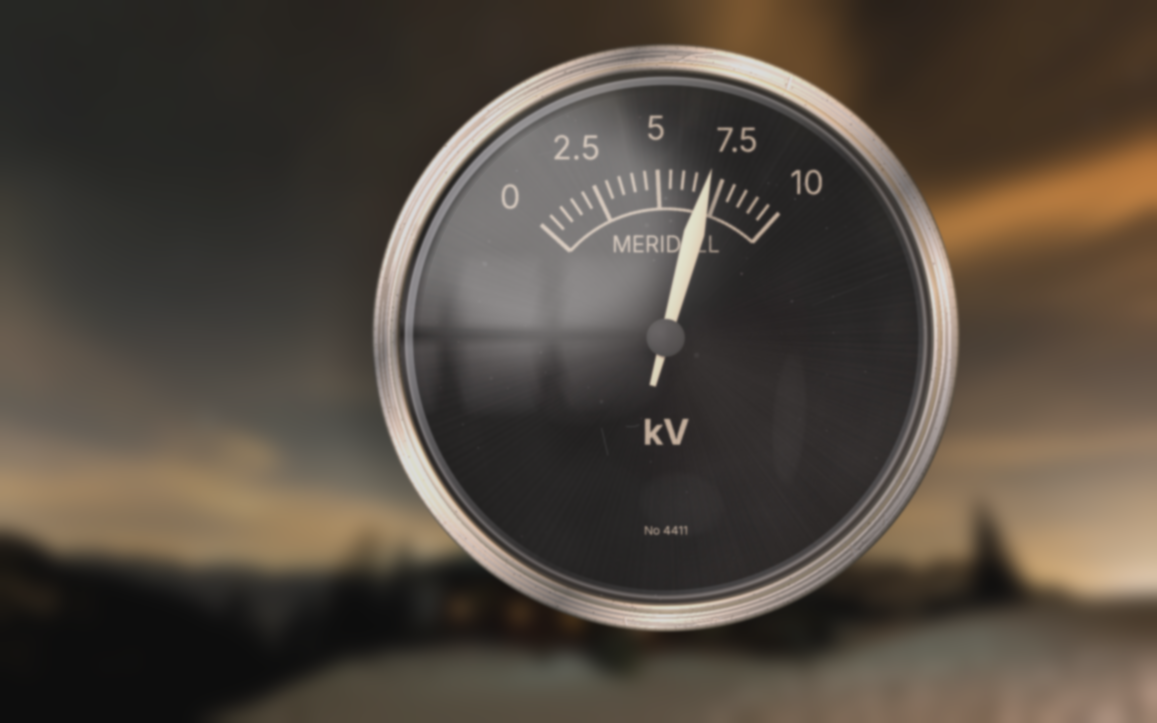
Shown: 7
